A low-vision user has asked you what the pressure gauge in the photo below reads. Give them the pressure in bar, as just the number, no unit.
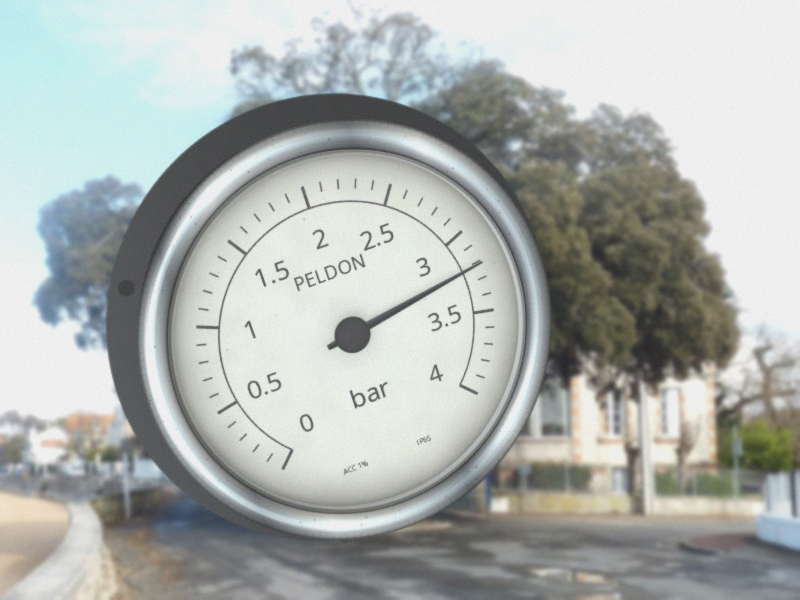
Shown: 3.2
